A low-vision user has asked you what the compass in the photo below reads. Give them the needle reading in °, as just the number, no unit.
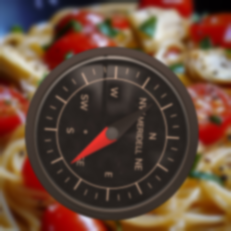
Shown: 140
